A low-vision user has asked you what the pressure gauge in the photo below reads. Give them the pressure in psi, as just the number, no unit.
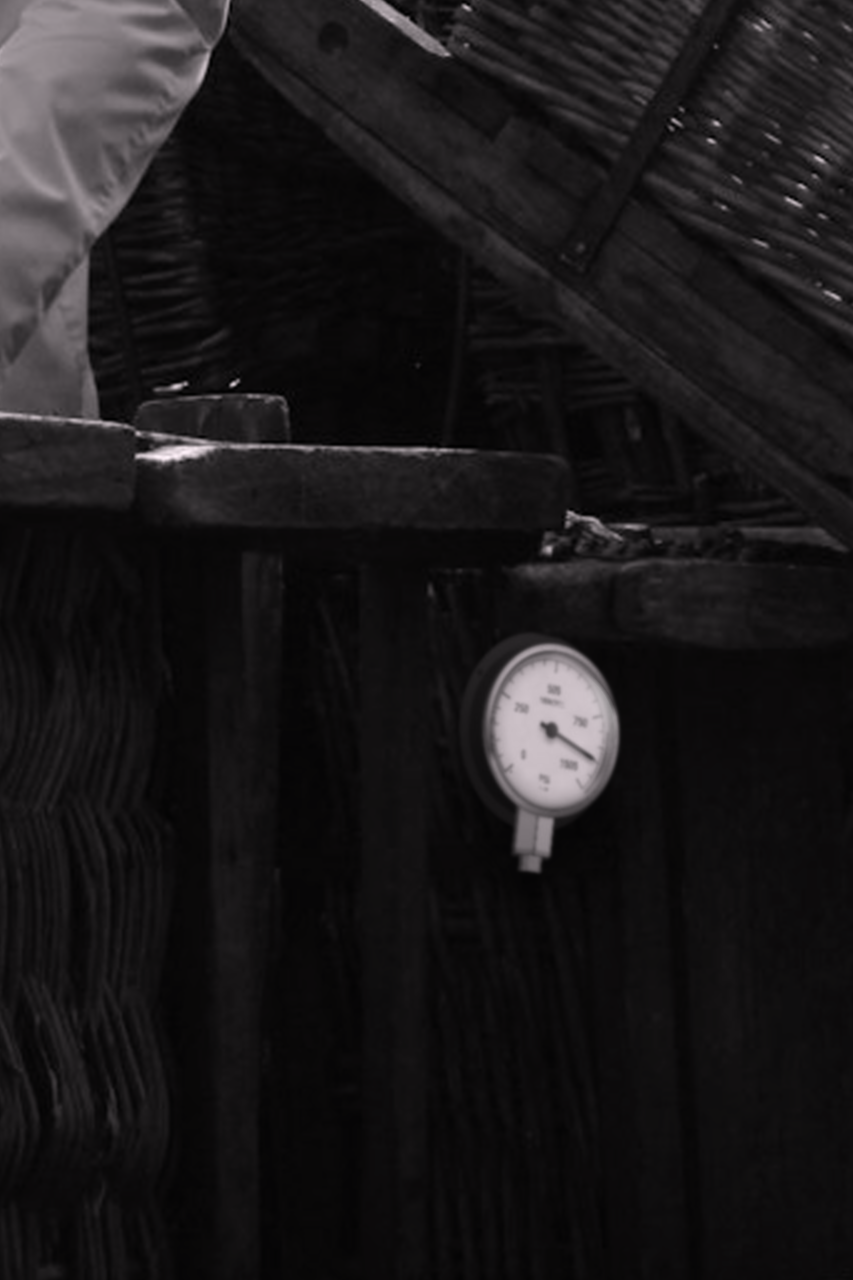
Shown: 900
